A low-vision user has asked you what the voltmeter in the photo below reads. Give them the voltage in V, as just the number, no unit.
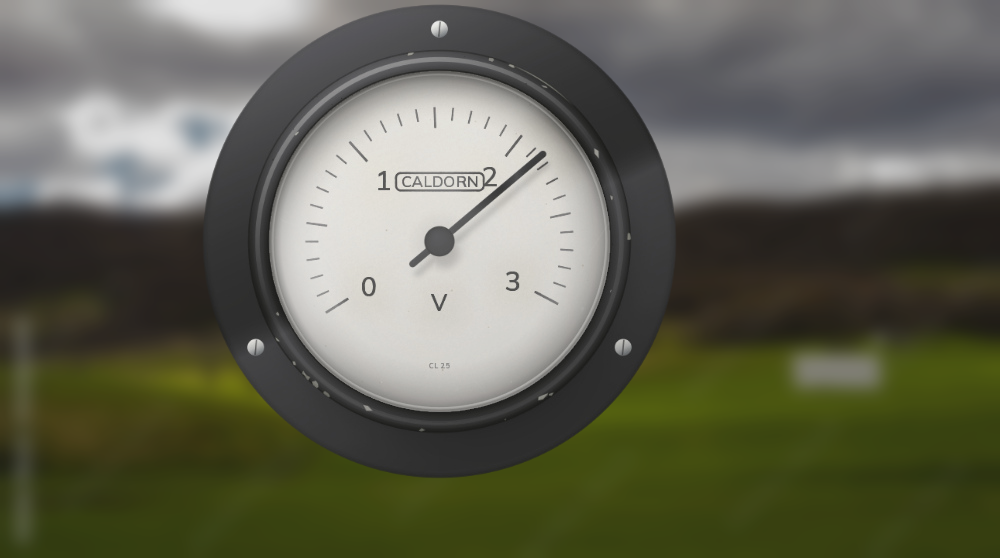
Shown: 2.15
